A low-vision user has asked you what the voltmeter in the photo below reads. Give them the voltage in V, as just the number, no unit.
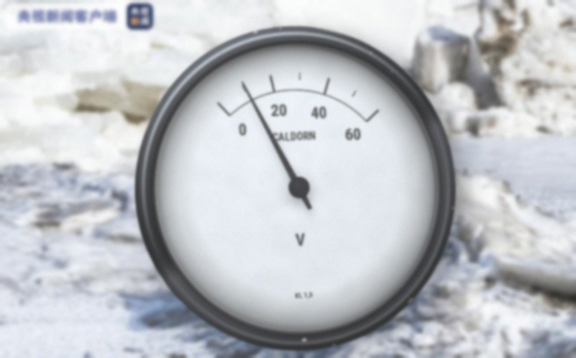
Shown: 10
